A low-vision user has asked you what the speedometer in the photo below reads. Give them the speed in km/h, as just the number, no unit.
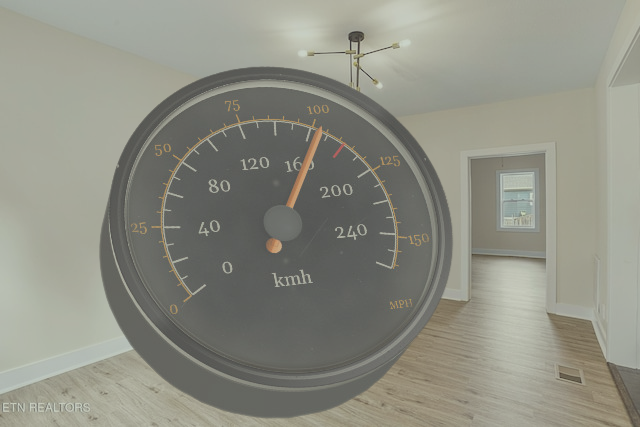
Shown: 165
